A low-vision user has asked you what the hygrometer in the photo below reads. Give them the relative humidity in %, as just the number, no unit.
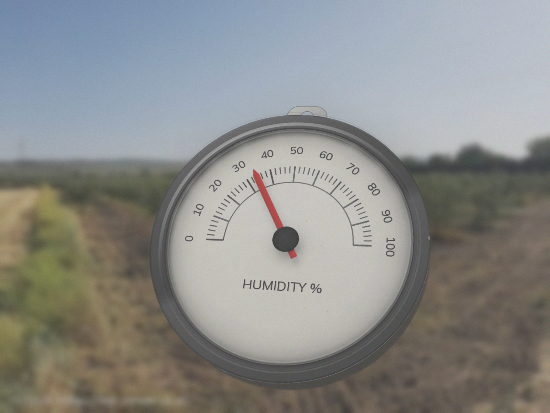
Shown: 34
